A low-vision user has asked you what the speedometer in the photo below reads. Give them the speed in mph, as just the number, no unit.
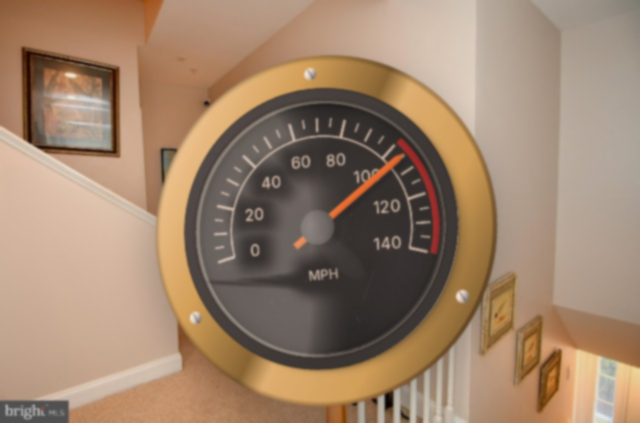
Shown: 105
